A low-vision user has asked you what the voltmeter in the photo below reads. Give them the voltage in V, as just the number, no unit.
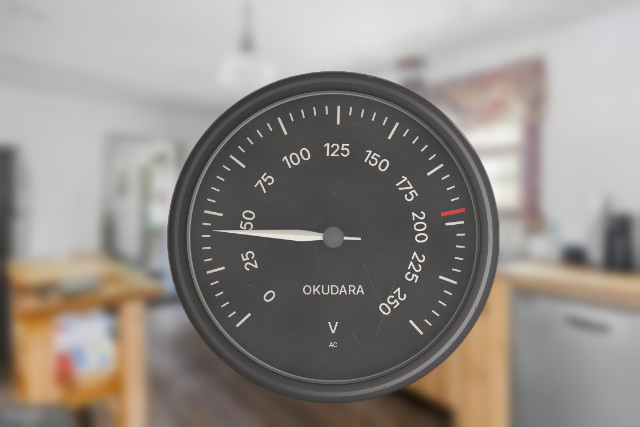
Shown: 42.5
